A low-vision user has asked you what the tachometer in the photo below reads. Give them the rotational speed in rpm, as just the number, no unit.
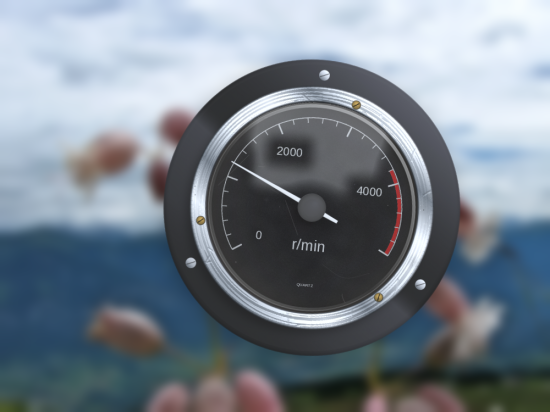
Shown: 1200
